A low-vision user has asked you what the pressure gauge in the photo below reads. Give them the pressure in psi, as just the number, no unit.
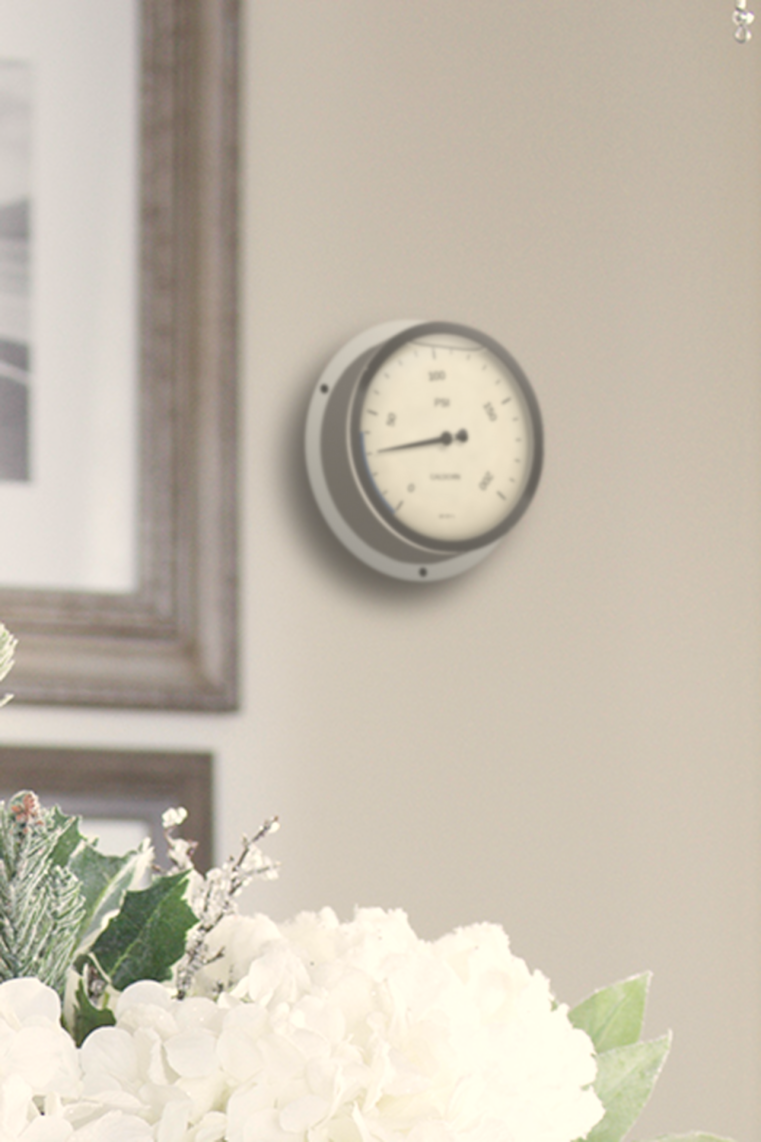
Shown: 30
